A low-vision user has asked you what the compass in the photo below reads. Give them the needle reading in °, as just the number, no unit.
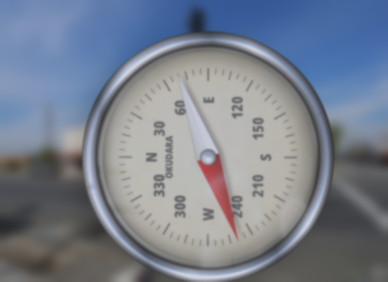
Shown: 250
